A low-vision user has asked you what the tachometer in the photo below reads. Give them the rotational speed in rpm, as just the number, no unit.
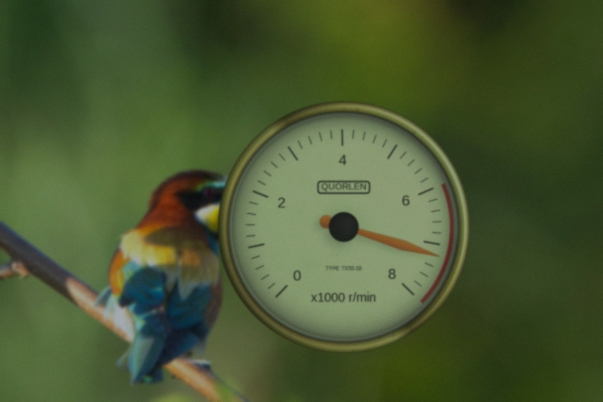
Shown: 7200
